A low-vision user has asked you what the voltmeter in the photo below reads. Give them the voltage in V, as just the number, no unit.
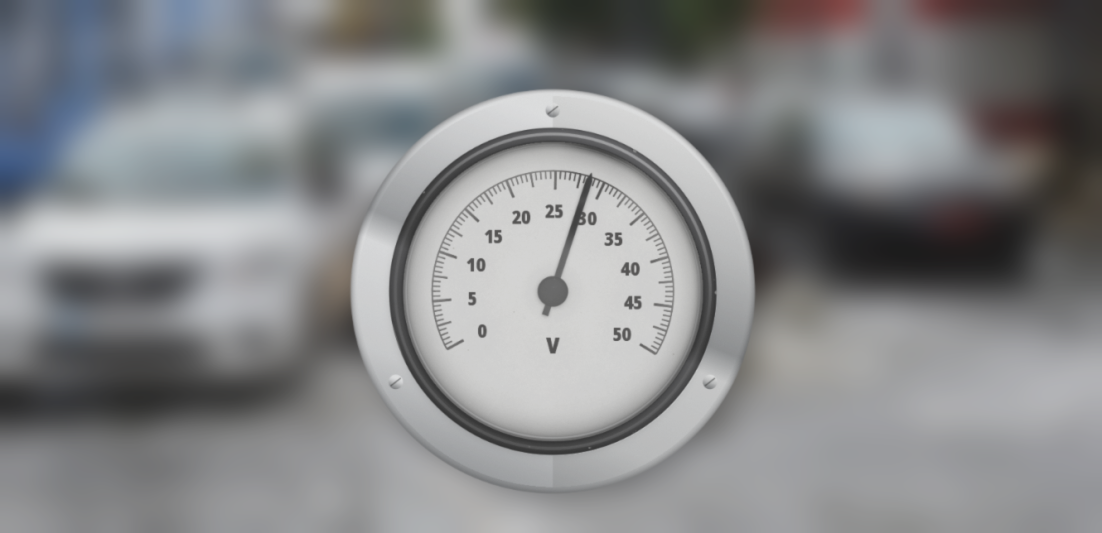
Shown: 28.5
